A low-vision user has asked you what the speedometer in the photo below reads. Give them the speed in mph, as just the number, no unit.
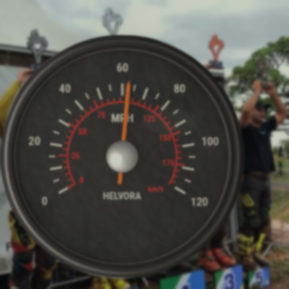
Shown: 62.5
